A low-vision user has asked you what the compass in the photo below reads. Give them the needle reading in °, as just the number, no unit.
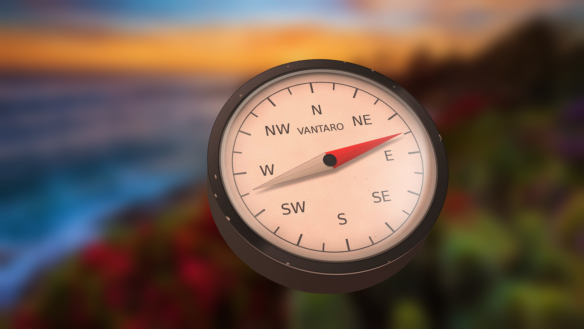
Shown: 75
